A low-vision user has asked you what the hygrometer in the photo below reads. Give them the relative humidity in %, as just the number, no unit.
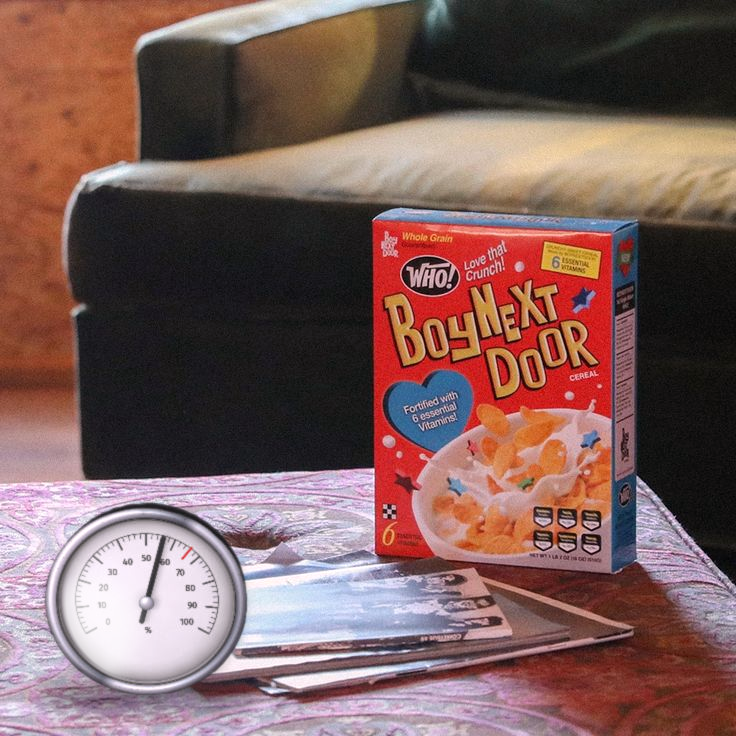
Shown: 56
